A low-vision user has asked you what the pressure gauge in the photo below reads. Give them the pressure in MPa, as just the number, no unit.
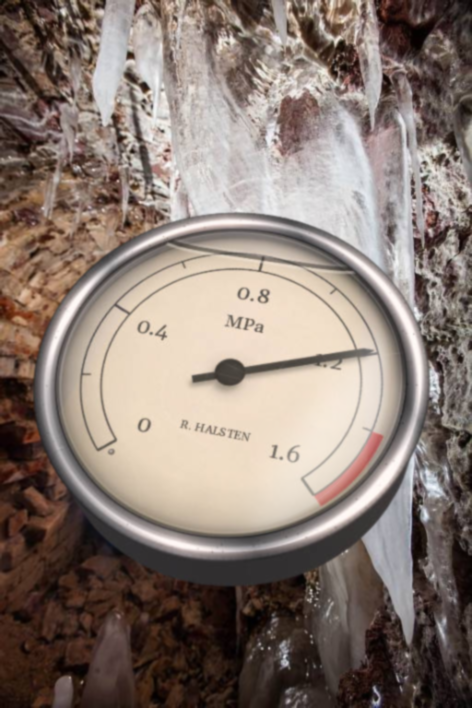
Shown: 1.2
